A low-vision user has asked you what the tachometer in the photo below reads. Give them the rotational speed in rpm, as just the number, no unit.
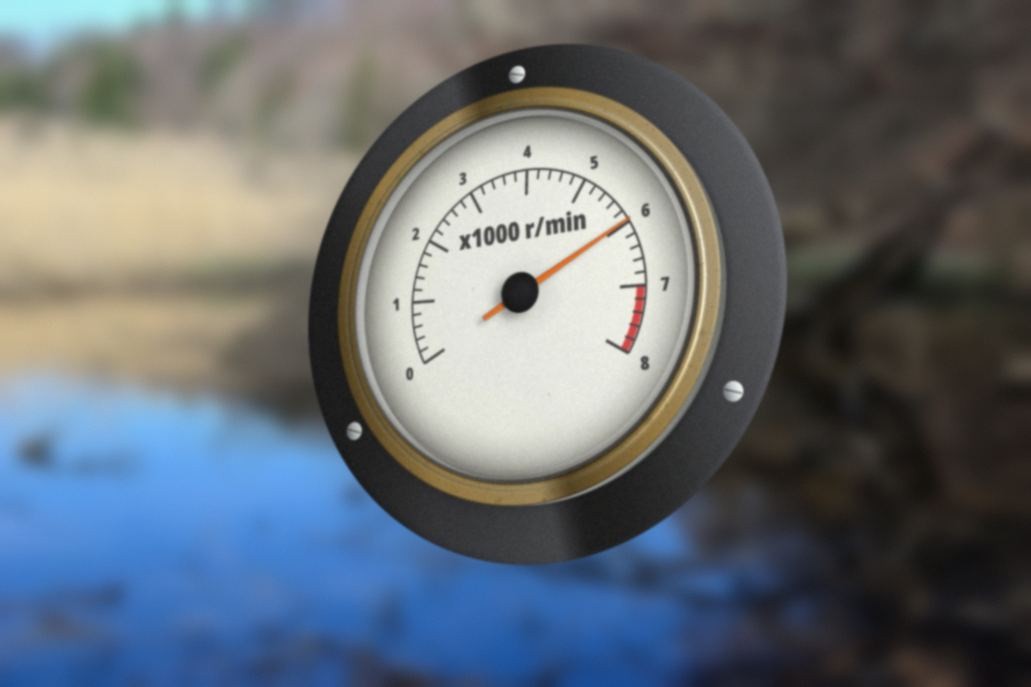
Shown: 6000
